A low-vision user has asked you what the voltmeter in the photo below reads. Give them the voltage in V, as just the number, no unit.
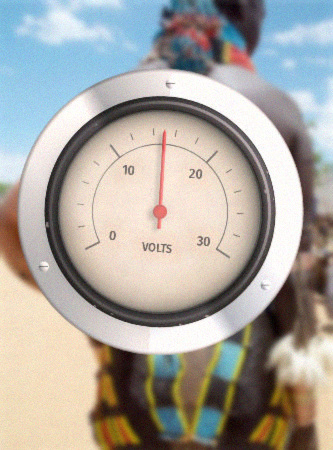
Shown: 15
